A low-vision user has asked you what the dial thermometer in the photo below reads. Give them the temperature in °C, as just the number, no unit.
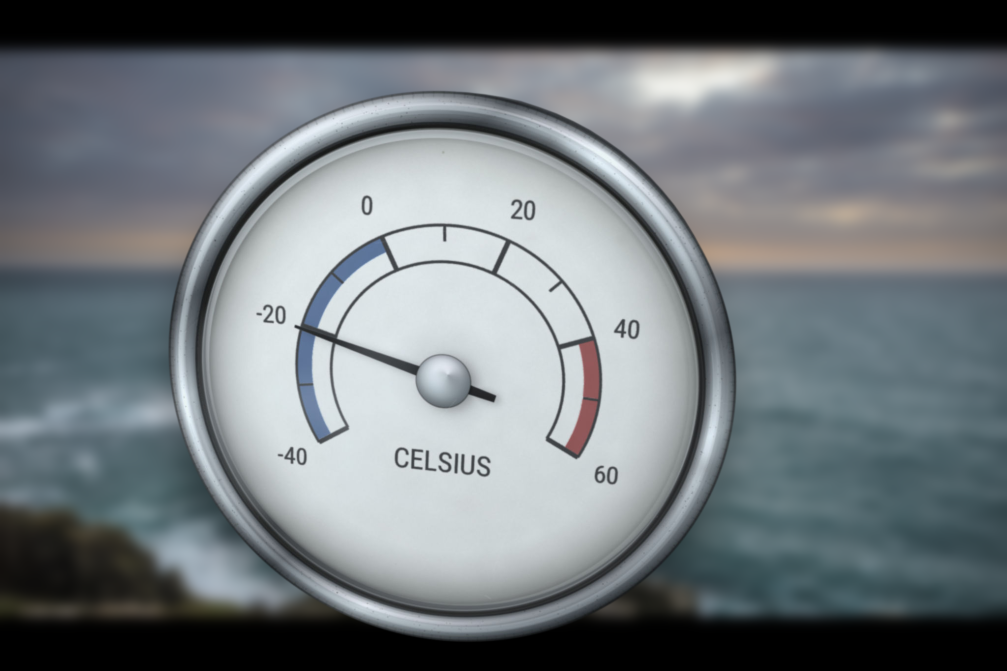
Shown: -20
